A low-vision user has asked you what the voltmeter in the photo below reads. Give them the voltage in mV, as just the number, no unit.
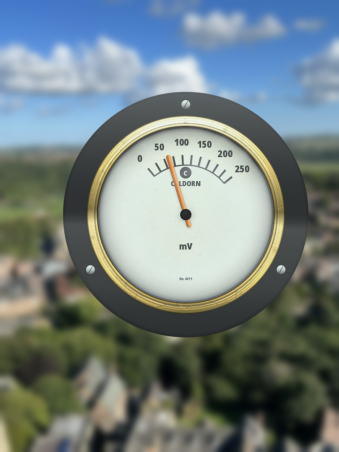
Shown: 62.5
